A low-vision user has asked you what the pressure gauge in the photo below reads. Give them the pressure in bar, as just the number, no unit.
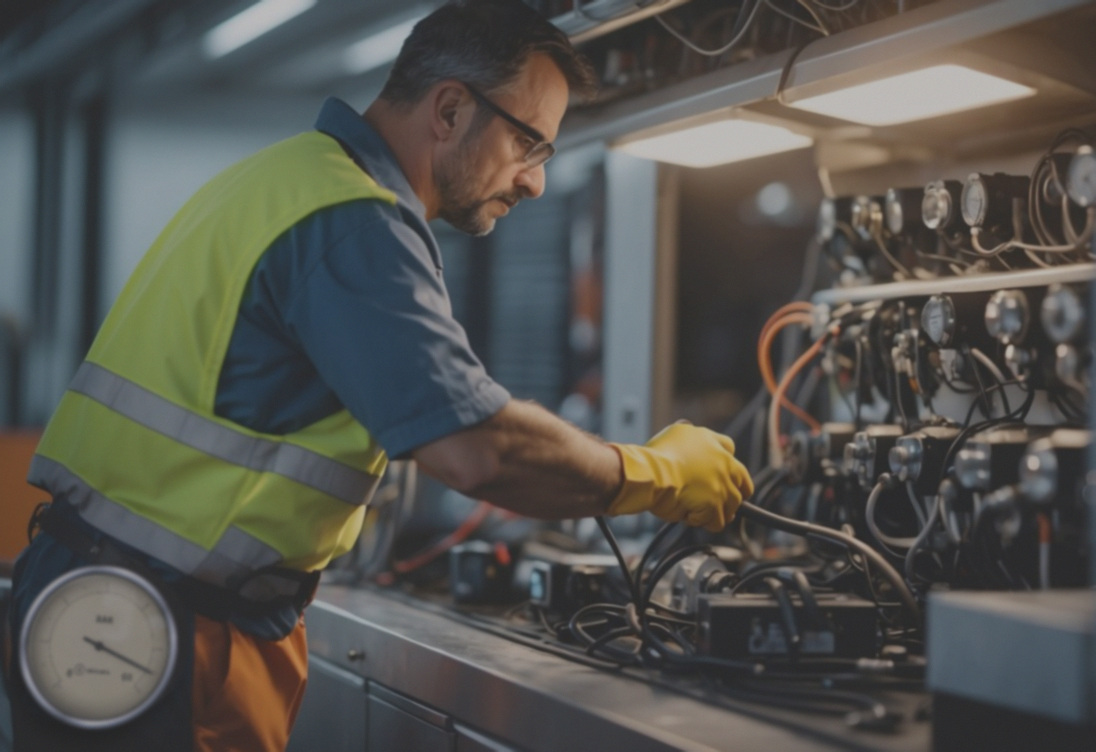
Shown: 55
